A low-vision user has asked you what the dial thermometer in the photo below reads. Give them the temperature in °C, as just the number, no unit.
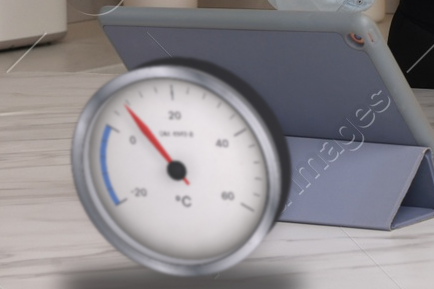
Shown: 8
